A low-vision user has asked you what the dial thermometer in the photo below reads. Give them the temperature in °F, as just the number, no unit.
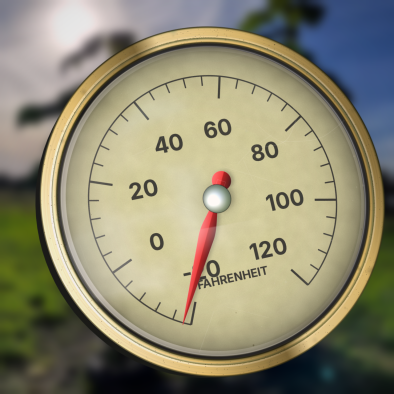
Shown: -18
